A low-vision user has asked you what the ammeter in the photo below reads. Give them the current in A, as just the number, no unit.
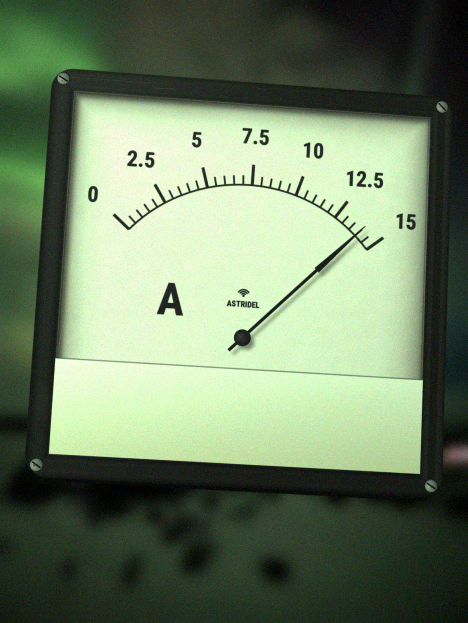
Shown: 14
